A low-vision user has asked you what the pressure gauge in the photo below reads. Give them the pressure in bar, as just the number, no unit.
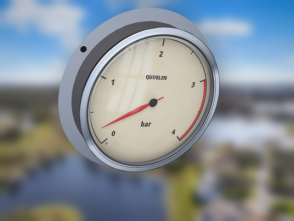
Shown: 0.25
